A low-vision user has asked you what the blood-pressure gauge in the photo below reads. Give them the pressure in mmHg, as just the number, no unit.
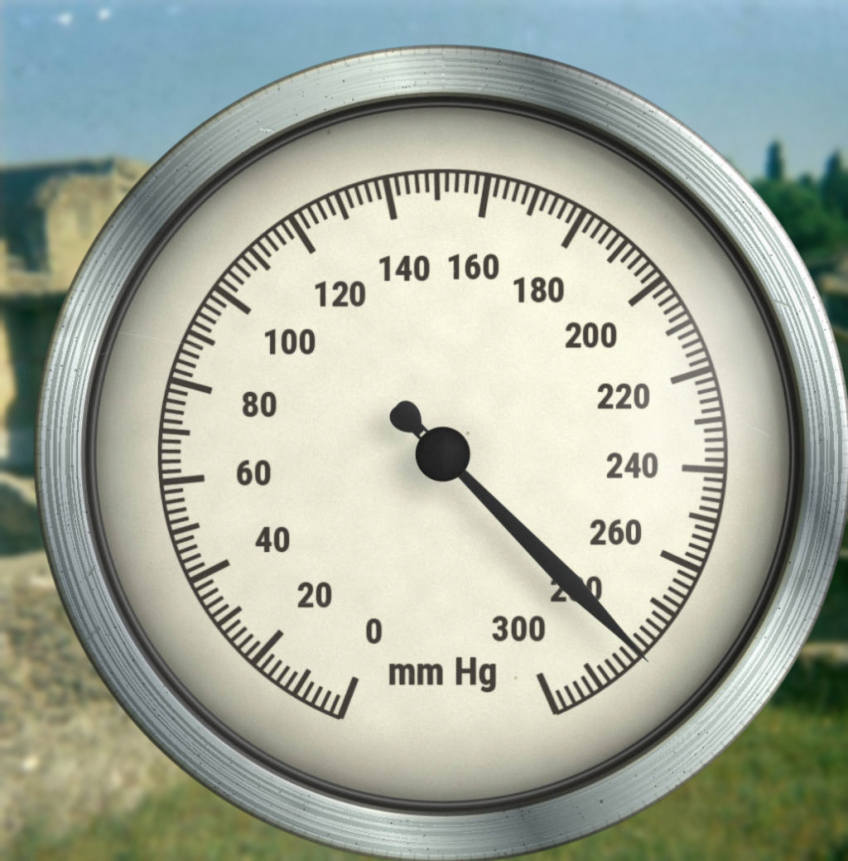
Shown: 280
